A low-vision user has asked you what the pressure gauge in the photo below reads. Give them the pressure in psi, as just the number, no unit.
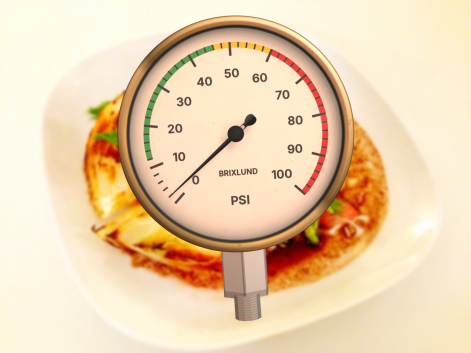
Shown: 2
